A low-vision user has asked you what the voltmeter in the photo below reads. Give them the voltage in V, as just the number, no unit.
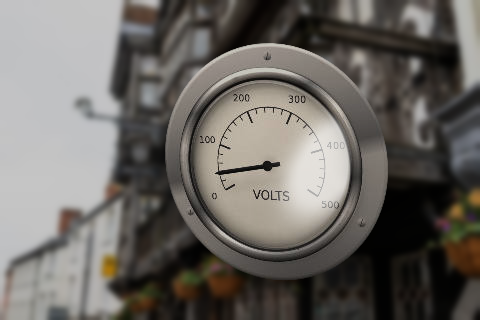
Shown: 40
